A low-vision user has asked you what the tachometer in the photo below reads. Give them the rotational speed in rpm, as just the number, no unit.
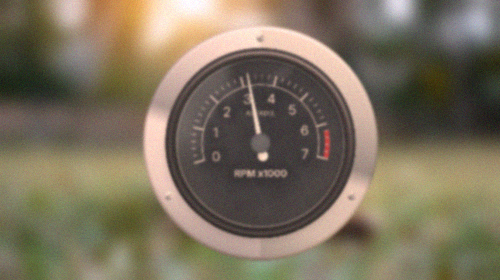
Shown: 3200
